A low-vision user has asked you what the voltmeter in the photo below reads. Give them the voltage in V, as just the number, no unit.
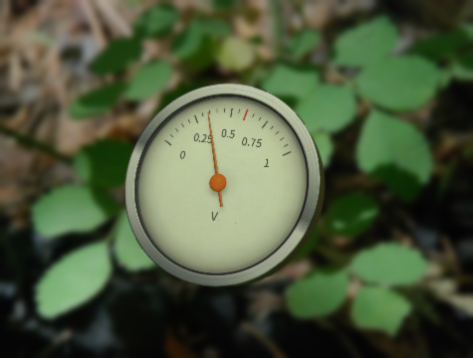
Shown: 0.35
